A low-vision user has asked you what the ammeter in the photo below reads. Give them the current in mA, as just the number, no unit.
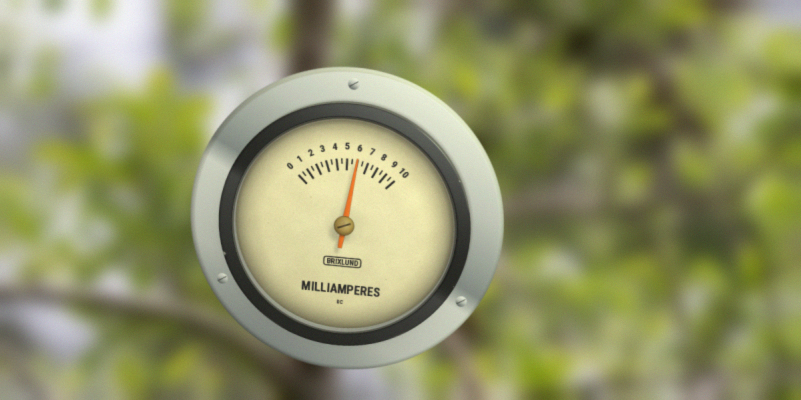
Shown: 6
